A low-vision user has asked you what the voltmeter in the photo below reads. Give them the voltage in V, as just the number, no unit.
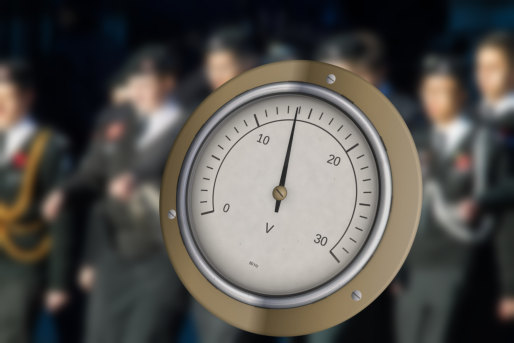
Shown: 14
